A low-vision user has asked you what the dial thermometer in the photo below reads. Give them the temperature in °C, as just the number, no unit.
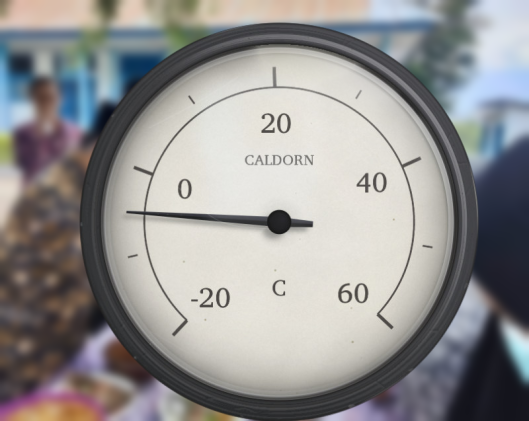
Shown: -5
